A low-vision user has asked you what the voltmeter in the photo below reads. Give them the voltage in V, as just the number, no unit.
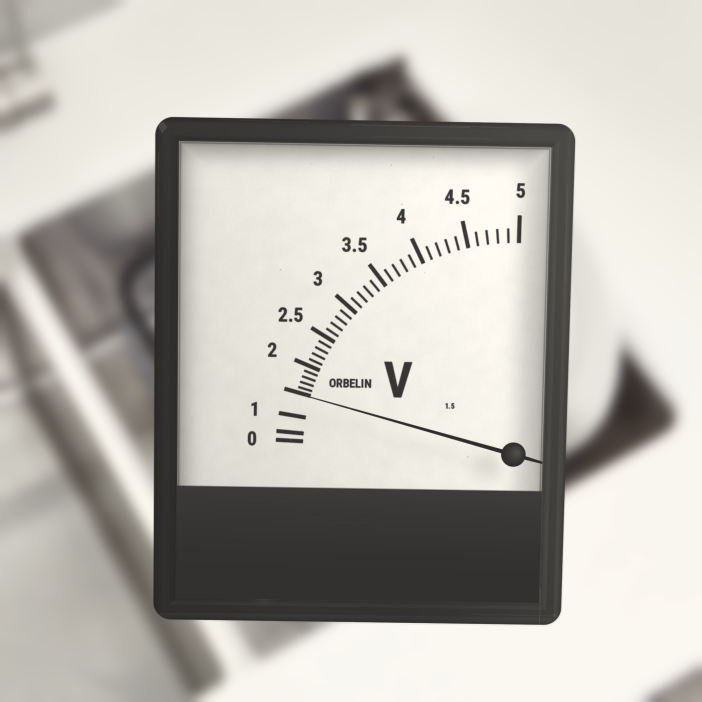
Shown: 1.5
